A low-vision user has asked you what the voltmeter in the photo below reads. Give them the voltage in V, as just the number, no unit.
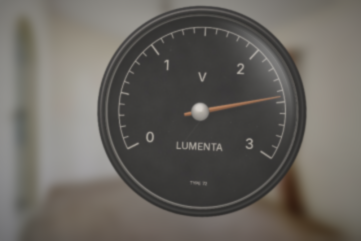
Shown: 2.45
